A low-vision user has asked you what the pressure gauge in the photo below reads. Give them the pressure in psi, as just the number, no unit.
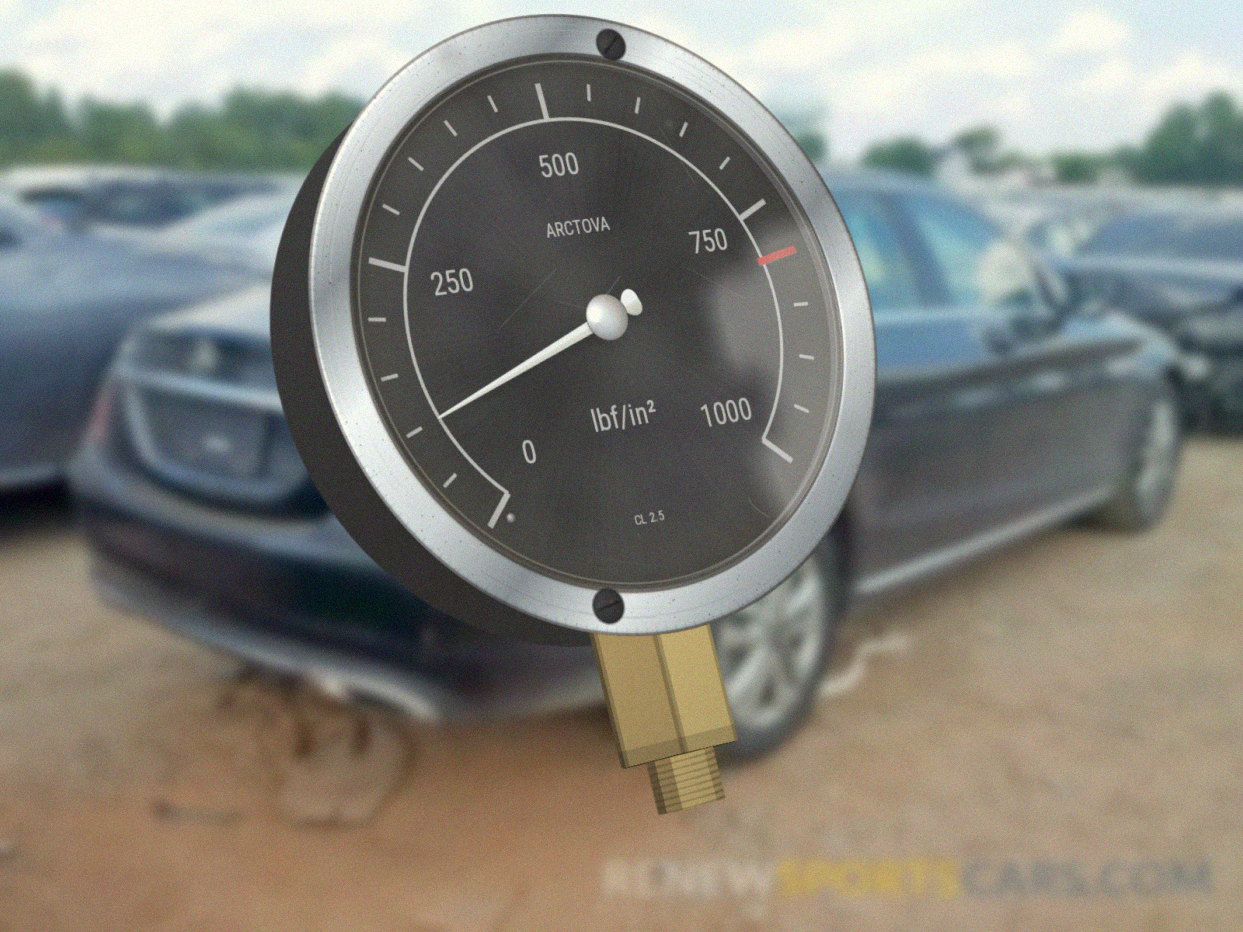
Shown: 100
